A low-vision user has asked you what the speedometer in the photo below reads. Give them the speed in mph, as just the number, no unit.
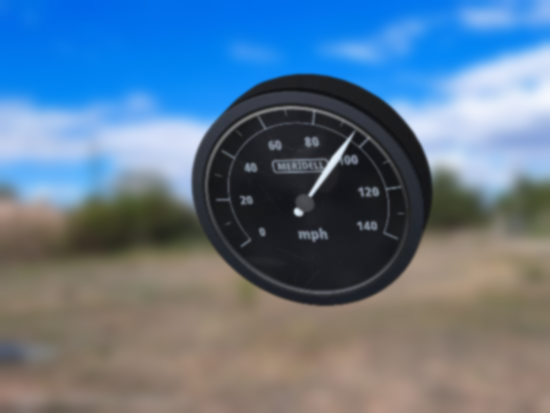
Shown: 95
